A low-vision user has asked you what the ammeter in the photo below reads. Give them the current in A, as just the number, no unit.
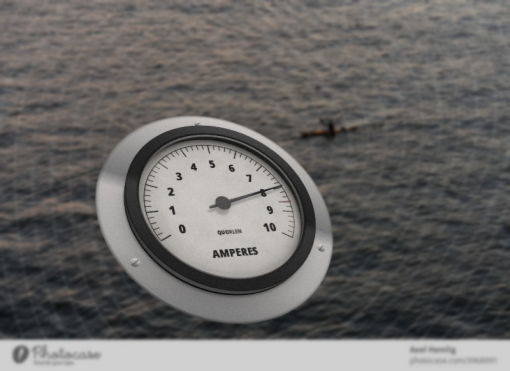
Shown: 8
